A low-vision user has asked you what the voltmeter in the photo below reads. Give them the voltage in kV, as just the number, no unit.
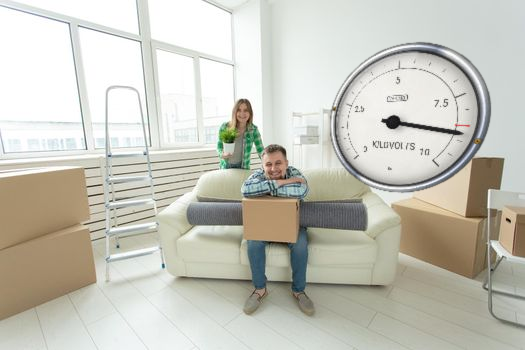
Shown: 8.75
